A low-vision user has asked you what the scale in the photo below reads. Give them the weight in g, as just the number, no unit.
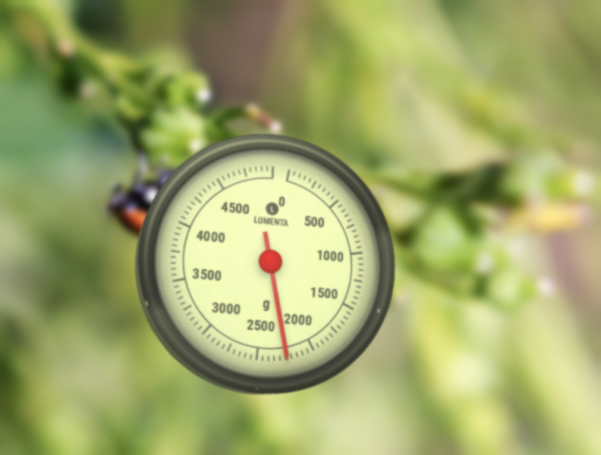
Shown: 2250
